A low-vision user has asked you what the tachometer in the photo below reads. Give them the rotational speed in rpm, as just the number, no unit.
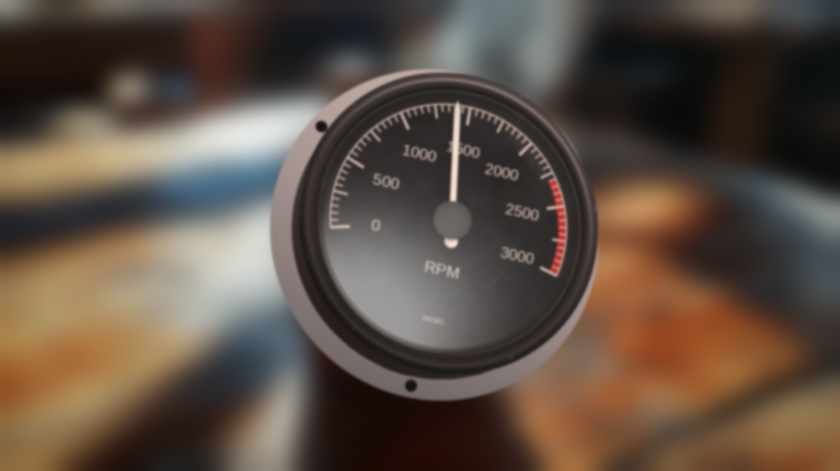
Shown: 1400
